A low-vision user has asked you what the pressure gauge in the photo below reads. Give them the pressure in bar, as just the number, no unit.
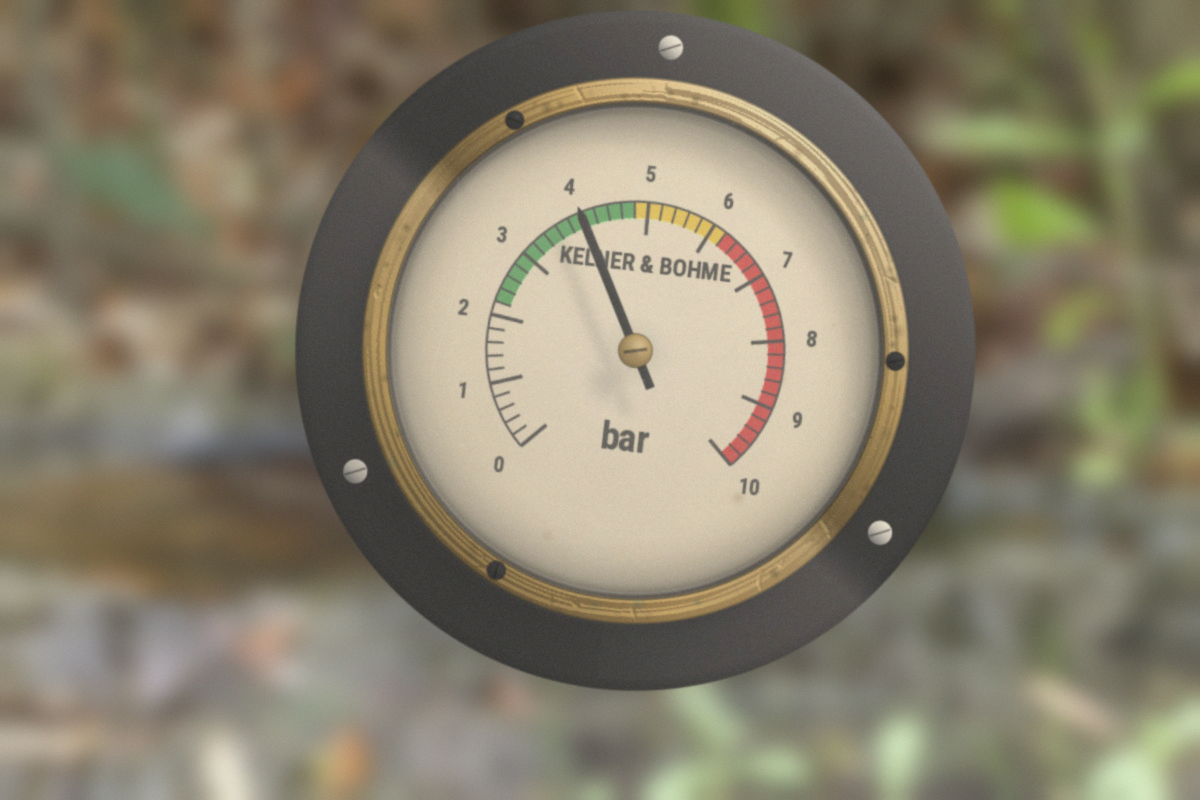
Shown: 4
